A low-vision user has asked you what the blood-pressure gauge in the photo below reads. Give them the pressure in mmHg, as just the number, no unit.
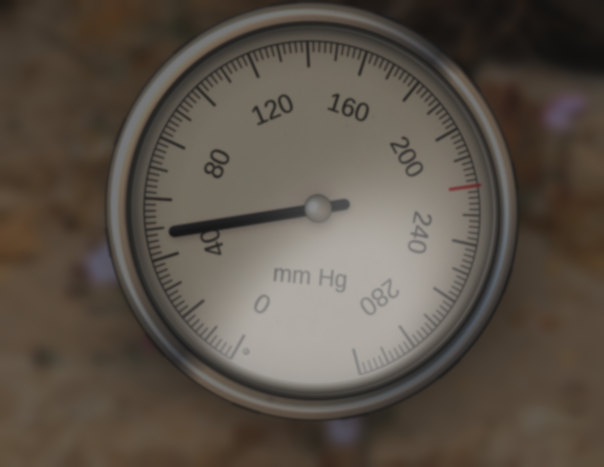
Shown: 48
